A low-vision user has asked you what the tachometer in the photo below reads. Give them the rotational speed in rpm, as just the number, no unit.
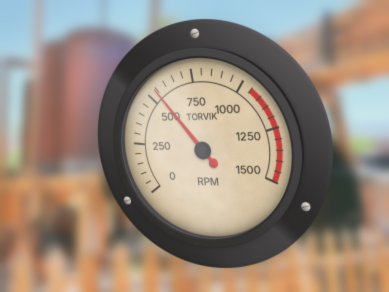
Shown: 550
